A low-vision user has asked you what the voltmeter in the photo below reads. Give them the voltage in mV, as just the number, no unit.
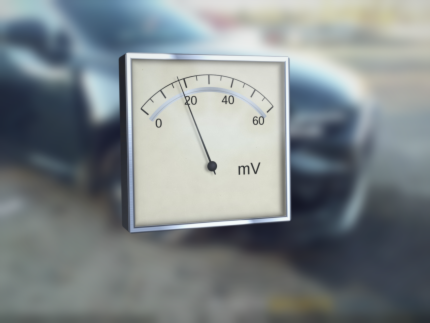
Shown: 17.5
